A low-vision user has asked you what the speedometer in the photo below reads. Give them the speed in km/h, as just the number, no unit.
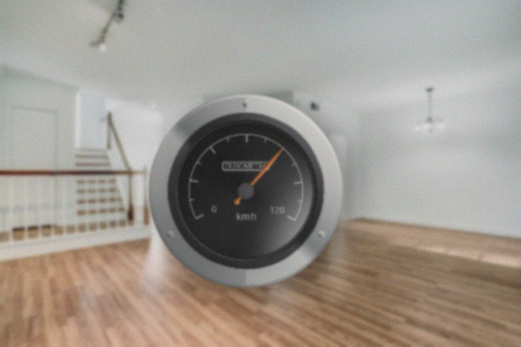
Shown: 80
